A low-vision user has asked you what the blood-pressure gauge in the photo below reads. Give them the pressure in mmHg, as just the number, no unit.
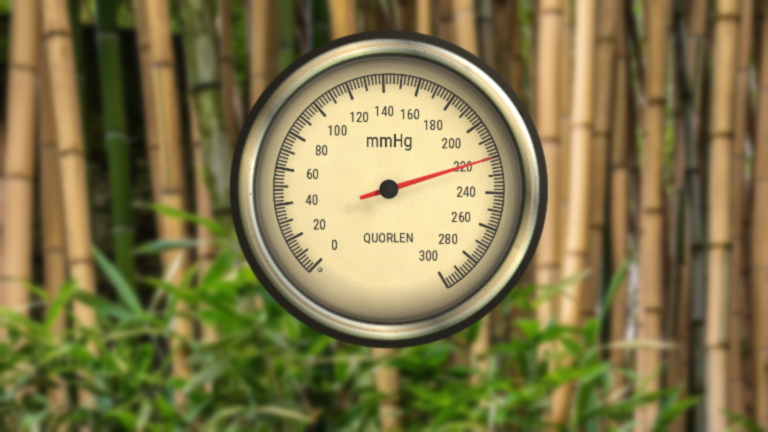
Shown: 220
